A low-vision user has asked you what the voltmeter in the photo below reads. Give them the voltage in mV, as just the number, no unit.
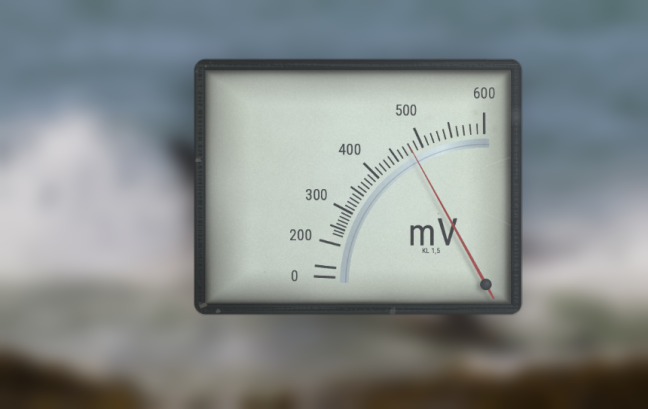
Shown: 480
